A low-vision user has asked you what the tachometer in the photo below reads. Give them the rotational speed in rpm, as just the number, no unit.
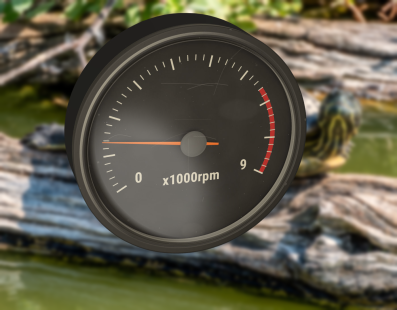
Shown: 1400
